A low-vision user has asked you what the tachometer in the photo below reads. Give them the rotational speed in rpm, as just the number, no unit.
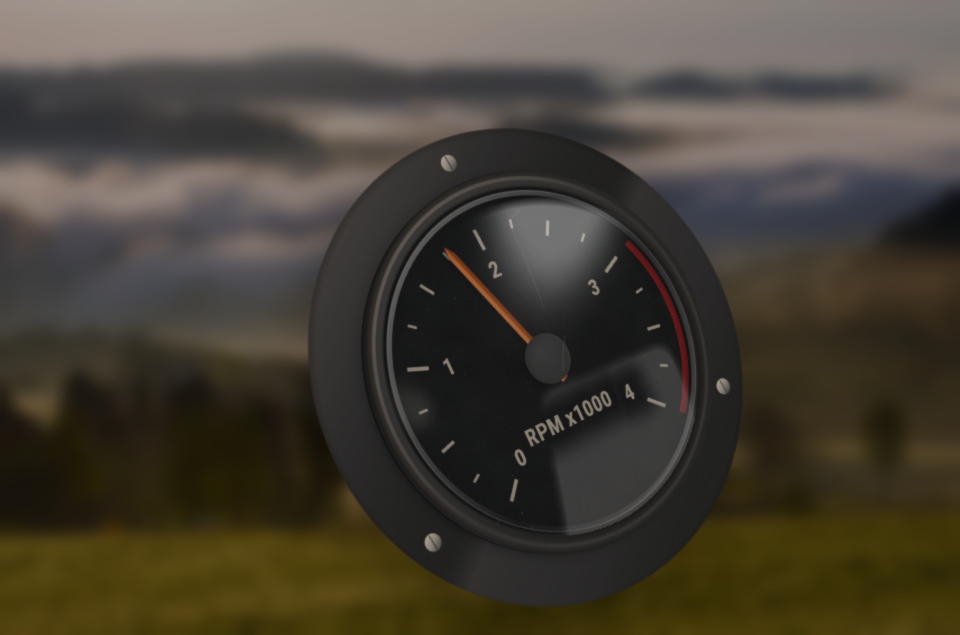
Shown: 1750
